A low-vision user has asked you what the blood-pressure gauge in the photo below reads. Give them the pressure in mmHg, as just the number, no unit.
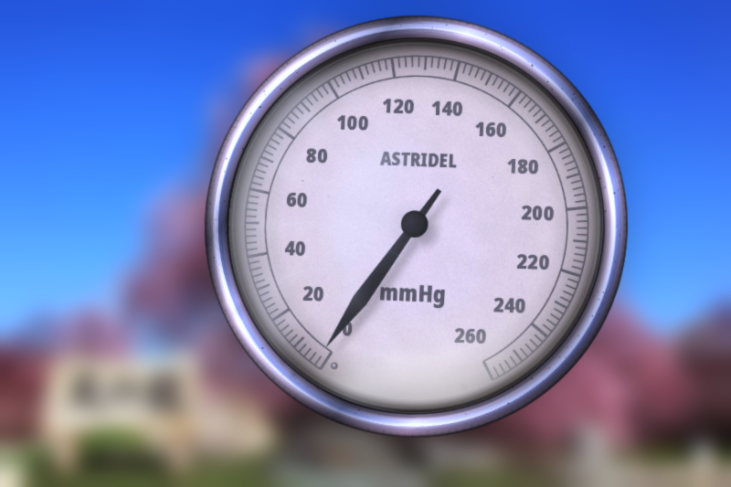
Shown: 2
